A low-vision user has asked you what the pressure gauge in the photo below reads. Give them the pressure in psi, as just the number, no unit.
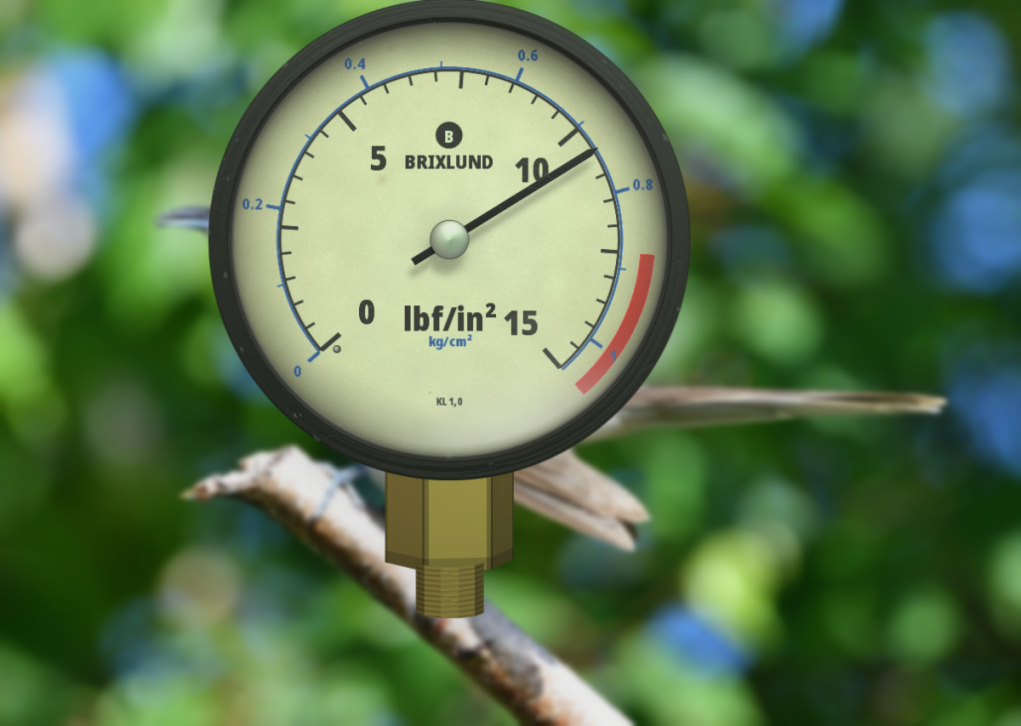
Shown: 10.5
